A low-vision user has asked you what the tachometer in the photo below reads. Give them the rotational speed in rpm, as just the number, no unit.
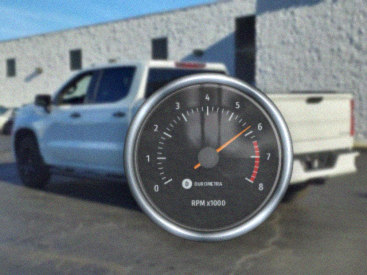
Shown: 5800
